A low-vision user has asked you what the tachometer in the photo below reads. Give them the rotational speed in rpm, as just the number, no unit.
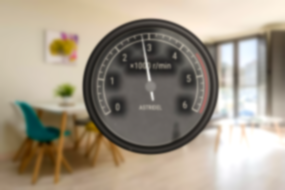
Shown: 2800
